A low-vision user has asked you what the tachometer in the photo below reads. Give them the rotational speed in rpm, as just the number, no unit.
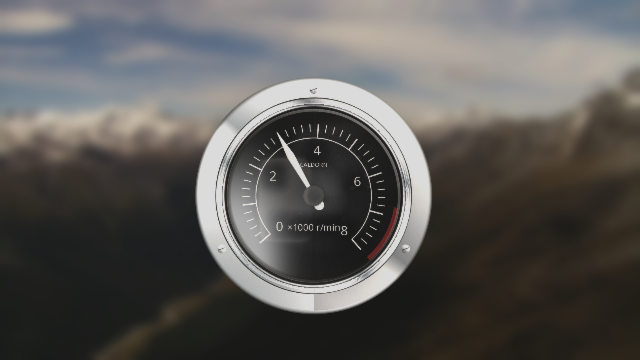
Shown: 3000
